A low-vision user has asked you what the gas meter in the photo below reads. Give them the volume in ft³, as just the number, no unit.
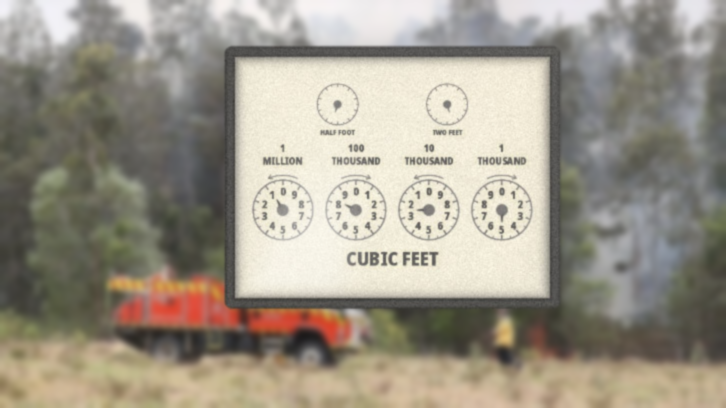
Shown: 82500
